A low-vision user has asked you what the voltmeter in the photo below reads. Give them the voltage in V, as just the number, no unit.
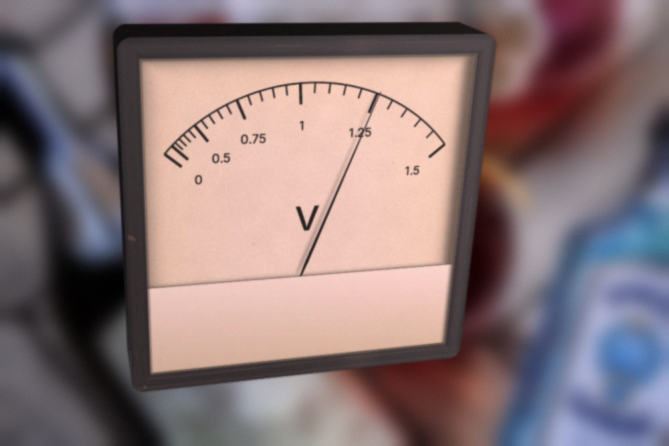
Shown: 1.25
